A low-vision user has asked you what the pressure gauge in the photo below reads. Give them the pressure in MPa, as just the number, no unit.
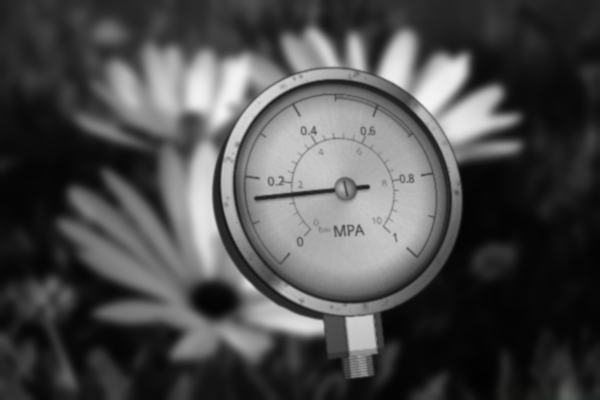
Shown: 0.15
